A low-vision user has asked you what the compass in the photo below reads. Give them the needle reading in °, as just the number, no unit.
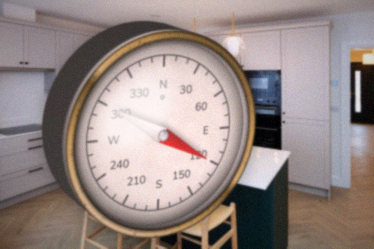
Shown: 120
